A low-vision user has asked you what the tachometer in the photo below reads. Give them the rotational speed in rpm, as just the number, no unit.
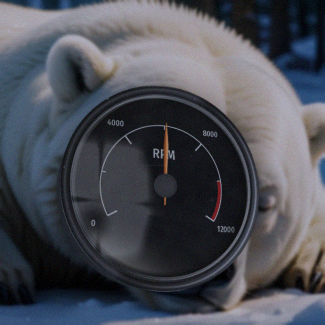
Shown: 6000
